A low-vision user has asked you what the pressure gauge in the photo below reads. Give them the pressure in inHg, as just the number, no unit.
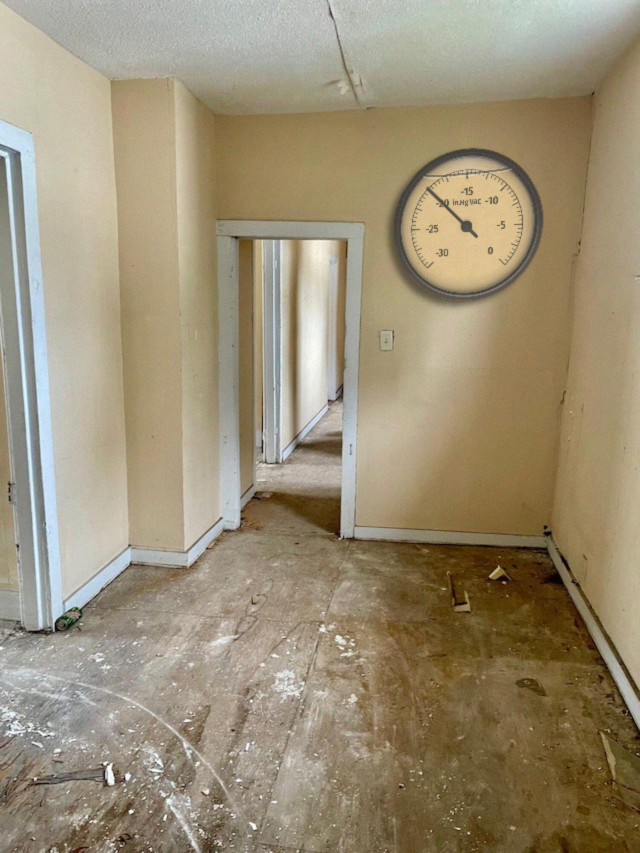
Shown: -20
